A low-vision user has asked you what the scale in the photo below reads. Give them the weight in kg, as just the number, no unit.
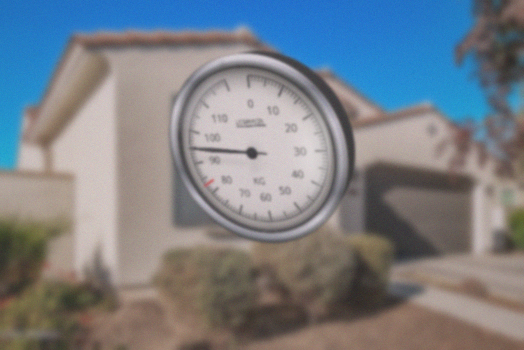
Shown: 95
